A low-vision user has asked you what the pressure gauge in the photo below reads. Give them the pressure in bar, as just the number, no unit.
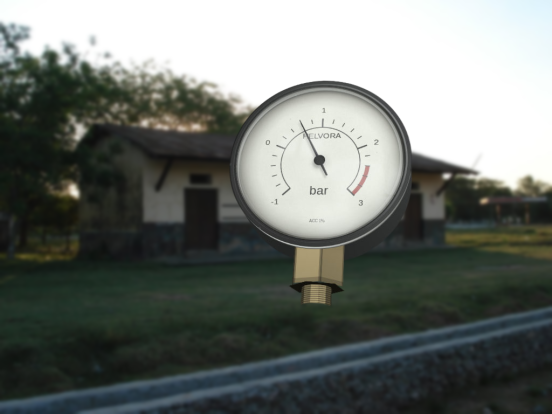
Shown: 0.6
